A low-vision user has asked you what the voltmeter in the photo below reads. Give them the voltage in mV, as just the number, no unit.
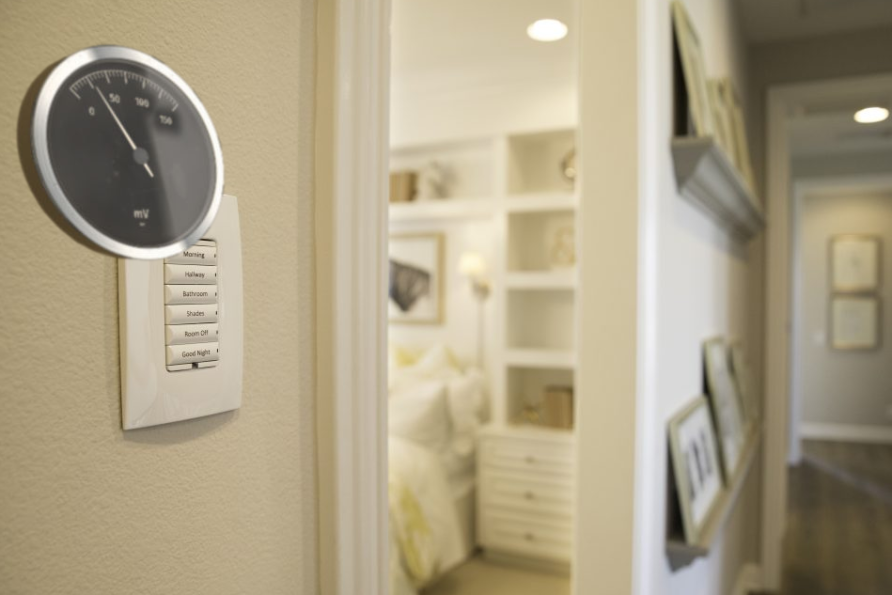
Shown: 25
